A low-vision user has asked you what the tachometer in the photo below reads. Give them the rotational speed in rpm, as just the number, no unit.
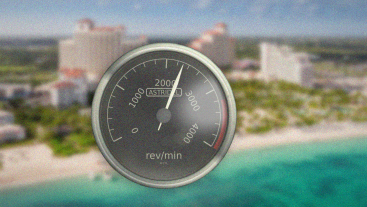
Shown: 2300
